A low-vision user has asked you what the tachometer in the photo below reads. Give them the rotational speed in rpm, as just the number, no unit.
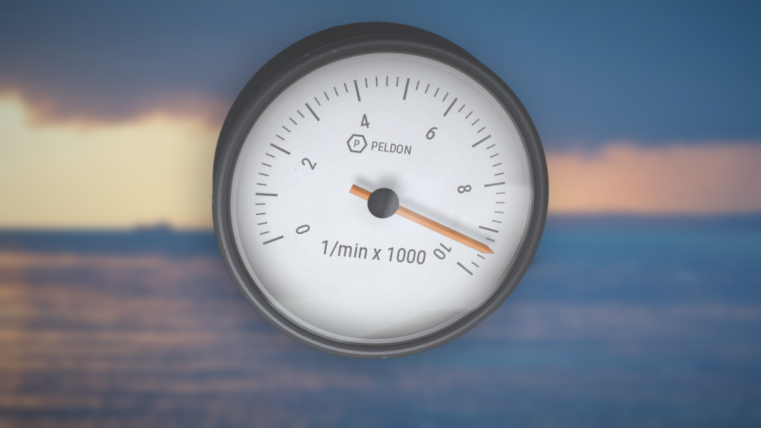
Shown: 9400
